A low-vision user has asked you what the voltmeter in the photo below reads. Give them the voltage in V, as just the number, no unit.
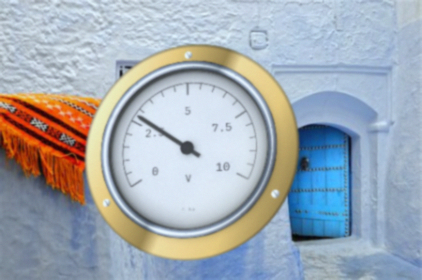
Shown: 2.75
